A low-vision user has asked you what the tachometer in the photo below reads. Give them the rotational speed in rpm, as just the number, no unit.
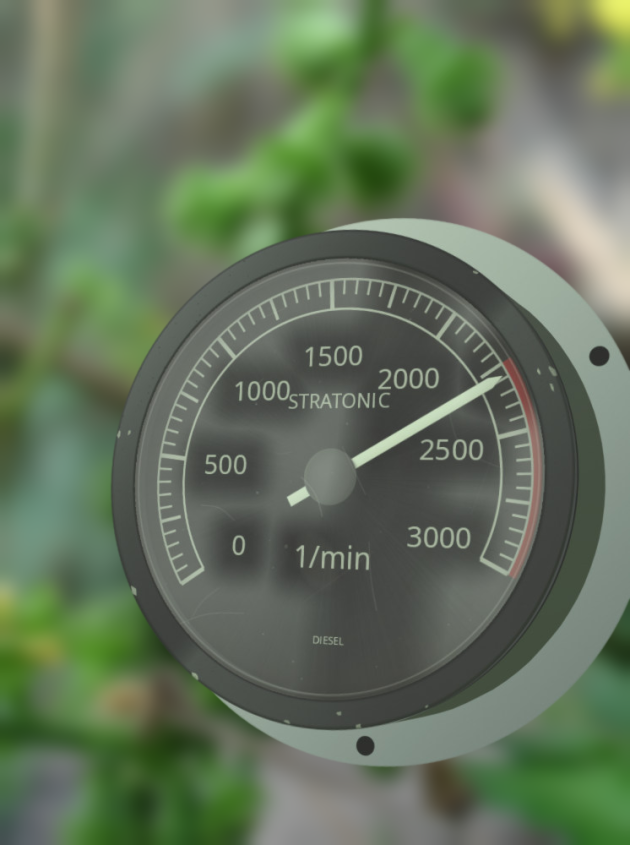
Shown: 2300
